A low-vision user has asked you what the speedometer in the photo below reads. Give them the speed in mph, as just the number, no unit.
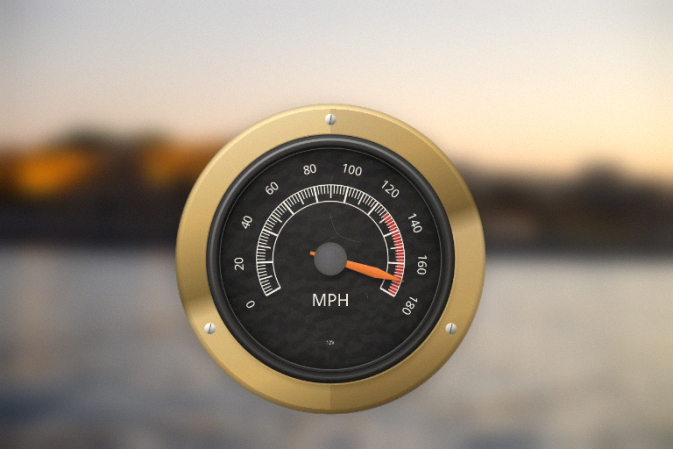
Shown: 170
